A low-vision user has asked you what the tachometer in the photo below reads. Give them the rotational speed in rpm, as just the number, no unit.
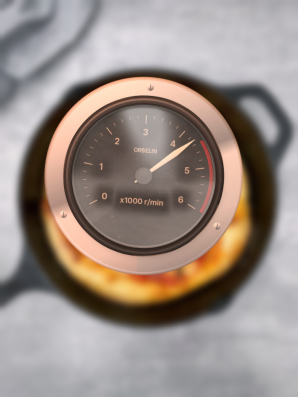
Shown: 4300
